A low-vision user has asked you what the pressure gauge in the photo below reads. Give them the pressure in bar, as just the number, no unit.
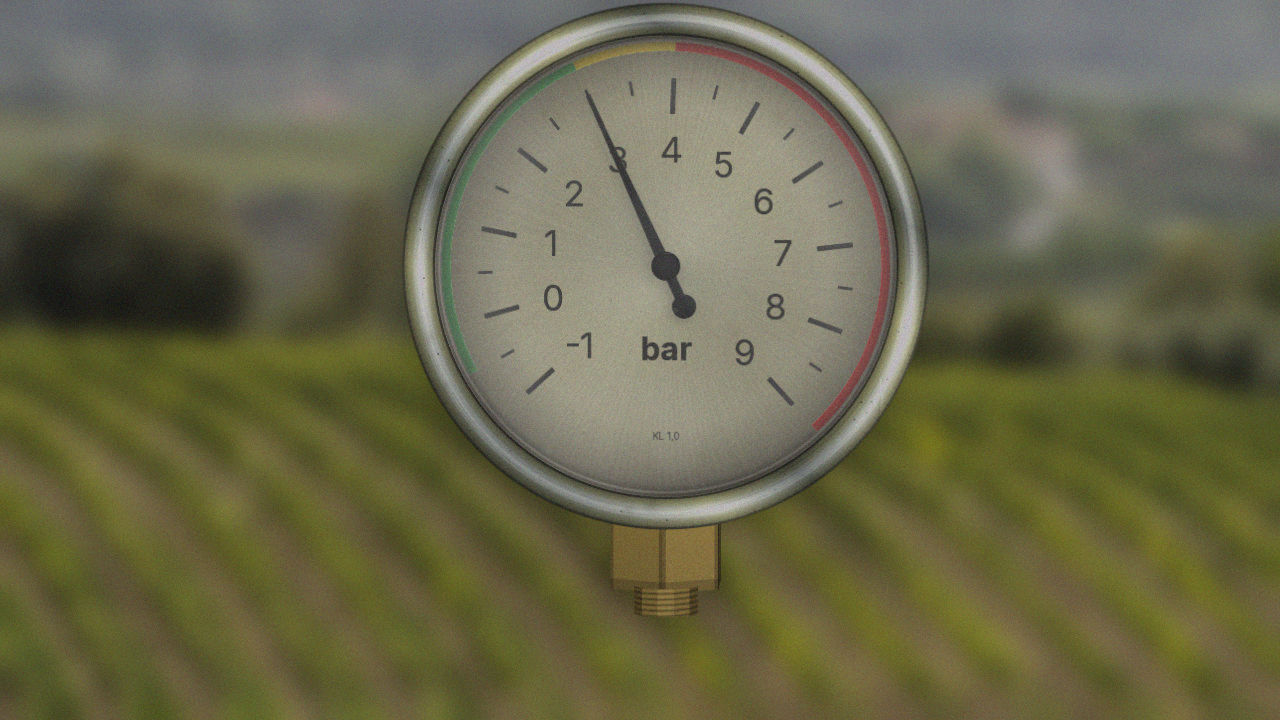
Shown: 3
